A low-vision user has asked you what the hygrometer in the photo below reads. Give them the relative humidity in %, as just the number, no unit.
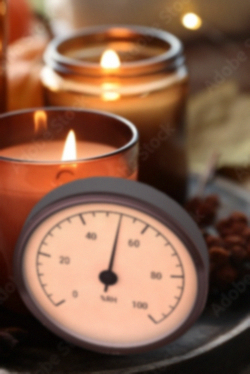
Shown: 52
